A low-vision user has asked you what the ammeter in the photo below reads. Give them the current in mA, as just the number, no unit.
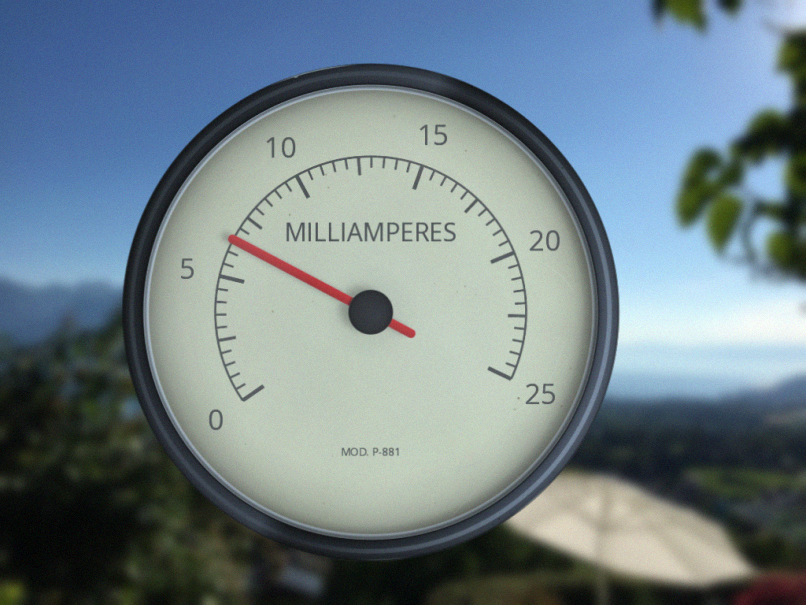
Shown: 6.5
